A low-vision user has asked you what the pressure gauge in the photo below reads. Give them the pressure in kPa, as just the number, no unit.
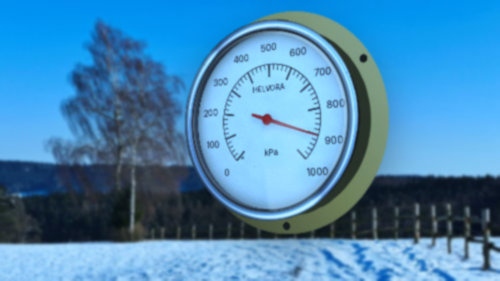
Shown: 900
